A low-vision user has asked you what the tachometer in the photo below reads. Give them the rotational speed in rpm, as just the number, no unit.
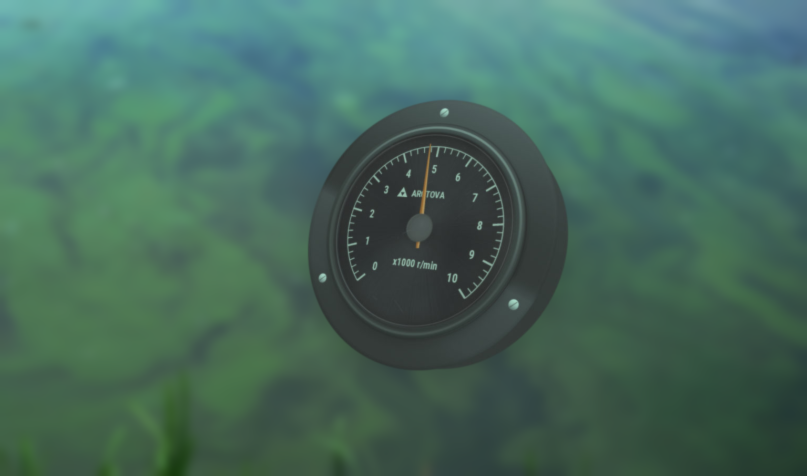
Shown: 4800
